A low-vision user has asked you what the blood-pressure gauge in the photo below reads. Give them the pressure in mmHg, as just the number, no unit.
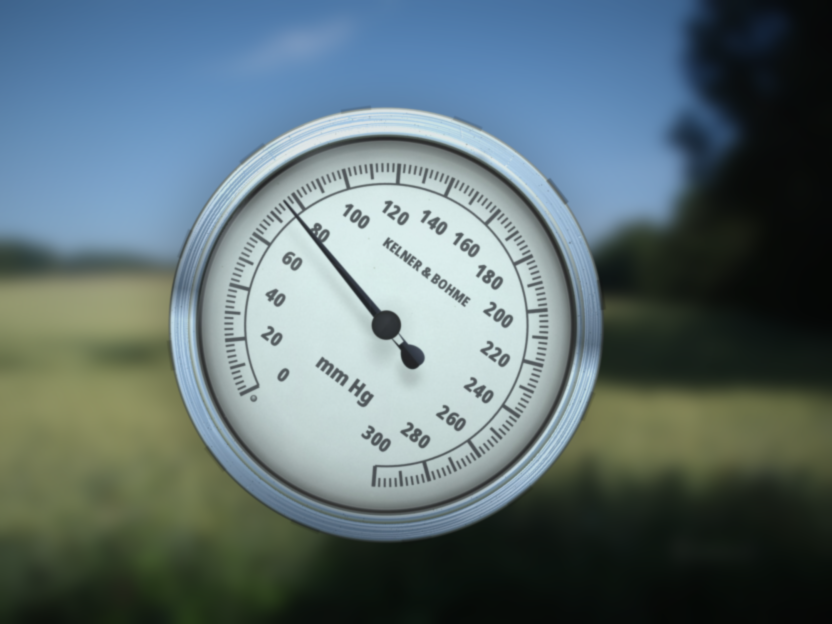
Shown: 76
